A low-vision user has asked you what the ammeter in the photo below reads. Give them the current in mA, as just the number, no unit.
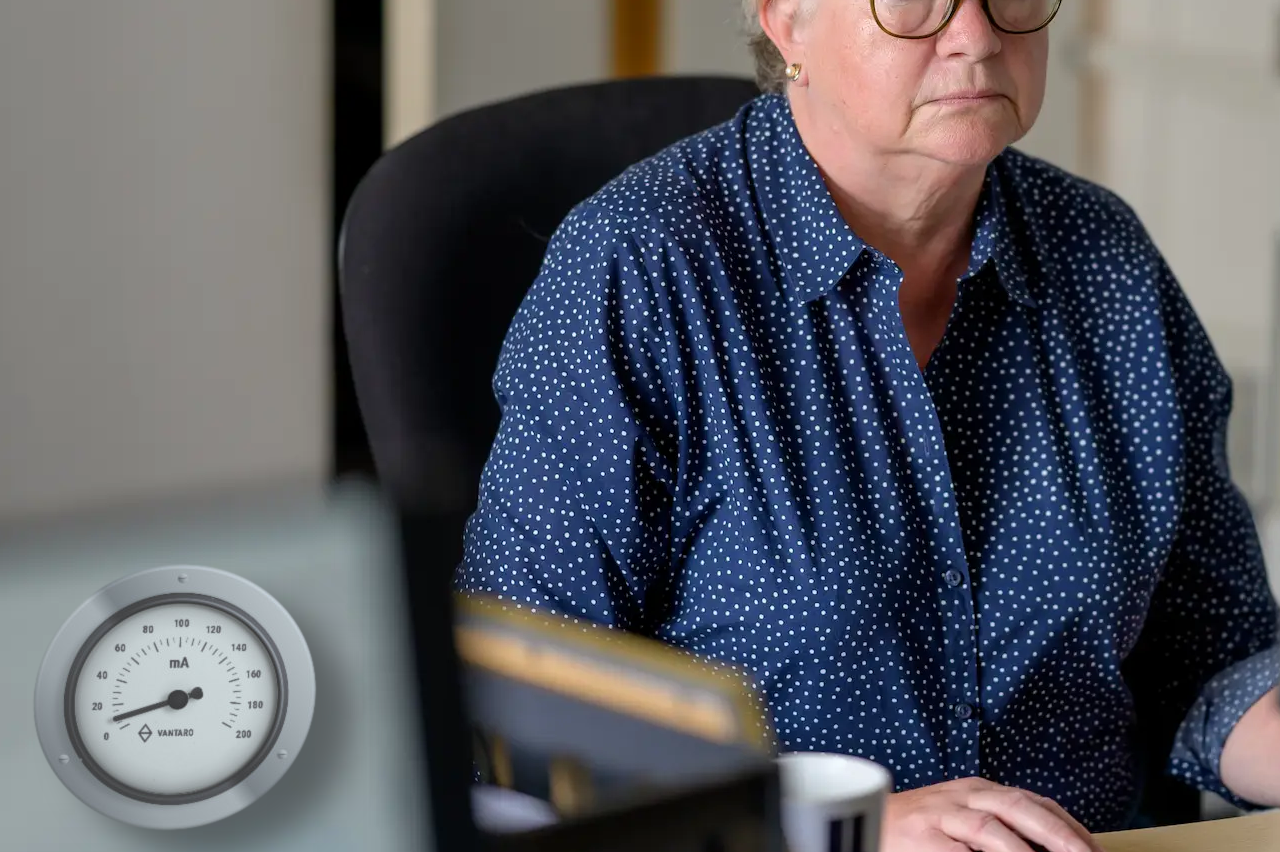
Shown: 10
